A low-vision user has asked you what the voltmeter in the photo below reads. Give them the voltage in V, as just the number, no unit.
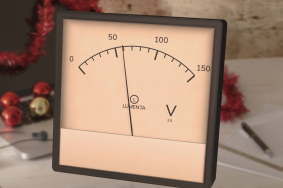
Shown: 60
